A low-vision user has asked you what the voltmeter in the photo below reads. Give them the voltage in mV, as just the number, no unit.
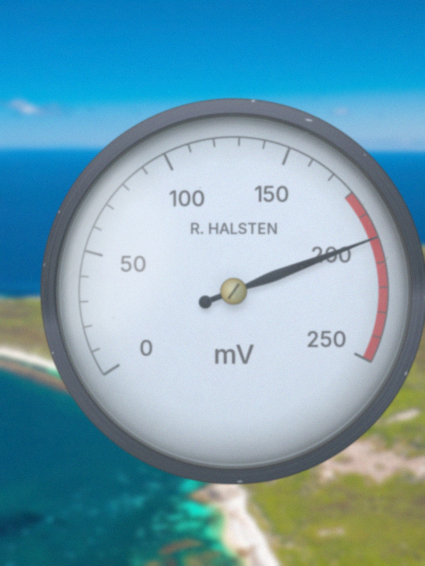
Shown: 200
